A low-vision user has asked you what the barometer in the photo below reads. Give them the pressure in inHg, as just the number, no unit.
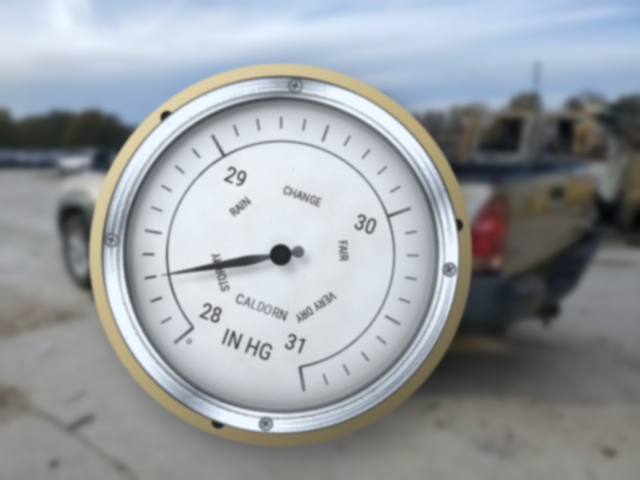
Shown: 28.3
